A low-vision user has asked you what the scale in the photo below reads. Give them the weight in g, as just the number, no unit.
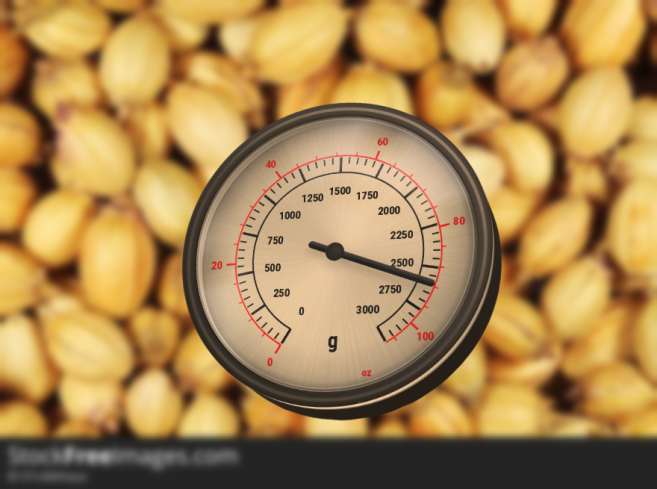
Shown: 2600
